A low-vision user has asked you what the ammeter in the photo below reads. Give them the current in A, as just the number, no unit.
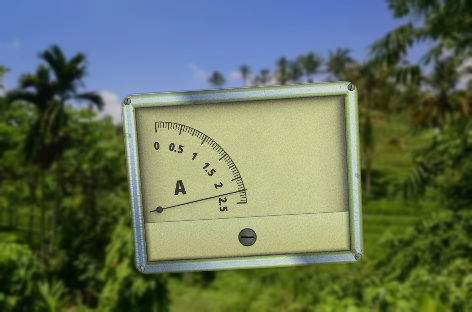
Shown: 2.25
